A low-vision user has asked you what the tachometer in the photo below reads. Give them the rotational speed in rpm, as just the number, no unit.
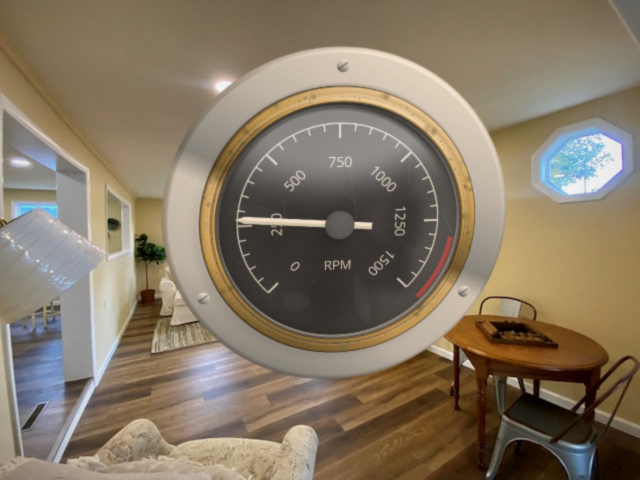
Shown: 275
